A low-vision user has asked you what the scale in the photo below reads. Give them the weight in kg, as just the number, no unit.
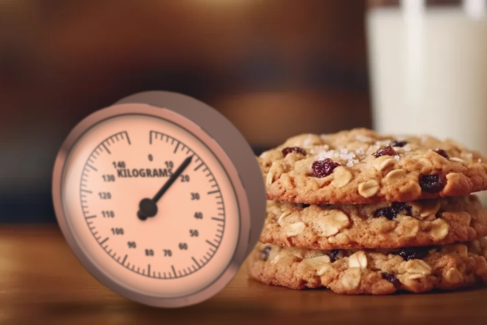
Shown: 16
